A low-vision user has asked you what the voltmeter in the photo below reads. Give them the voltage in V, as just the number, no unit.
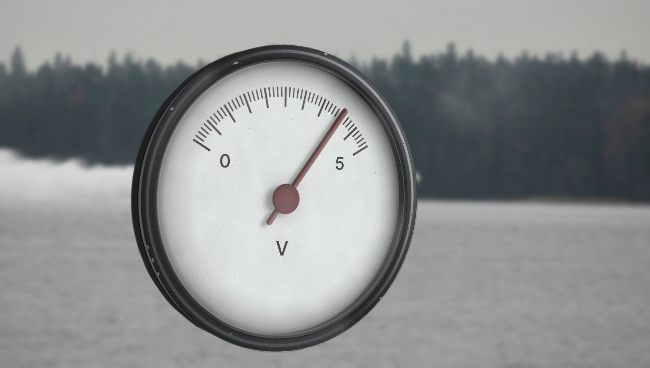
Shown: 4
